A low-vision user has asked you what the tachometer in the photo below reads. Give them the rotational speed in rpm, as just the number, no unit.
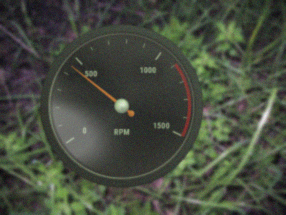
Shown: 450
